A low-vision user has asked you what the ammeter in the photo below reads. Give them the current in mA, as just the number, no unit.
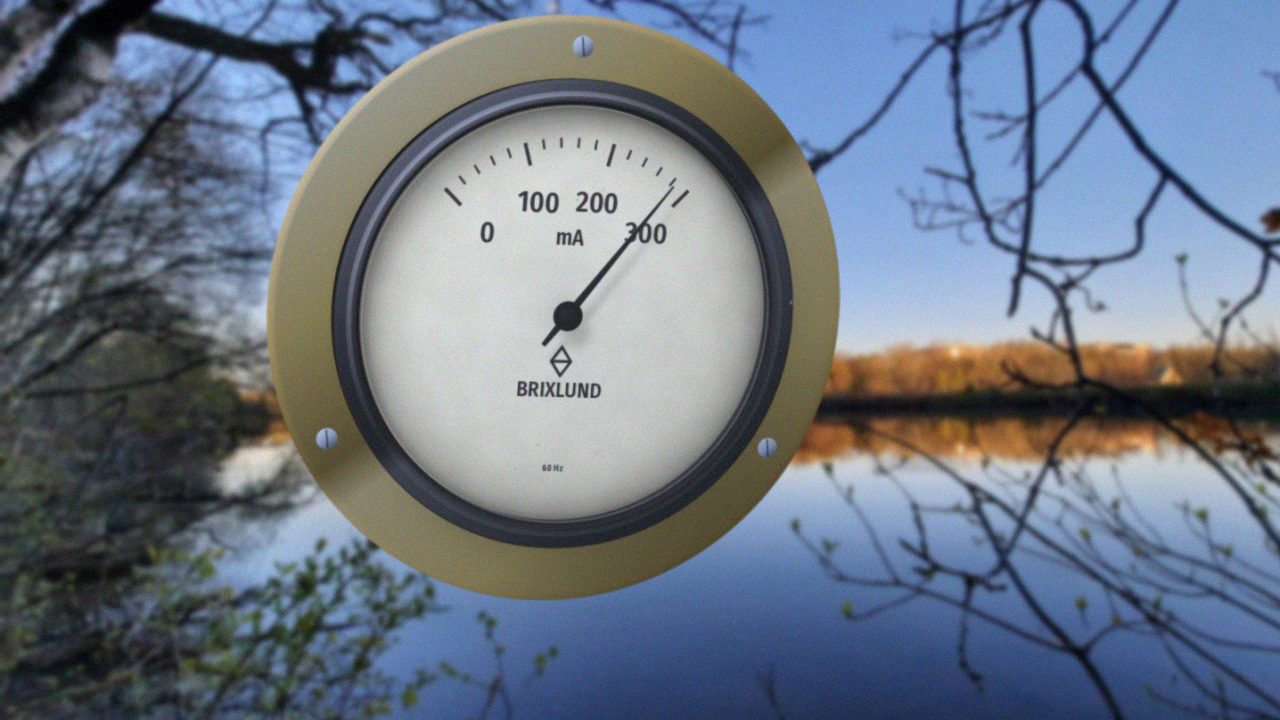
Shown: 280
